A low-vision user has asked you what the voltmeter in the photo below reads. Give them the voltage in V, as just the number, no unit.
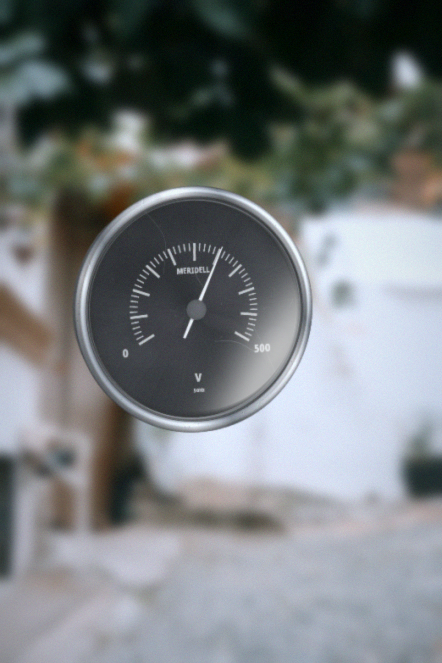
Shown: 300
